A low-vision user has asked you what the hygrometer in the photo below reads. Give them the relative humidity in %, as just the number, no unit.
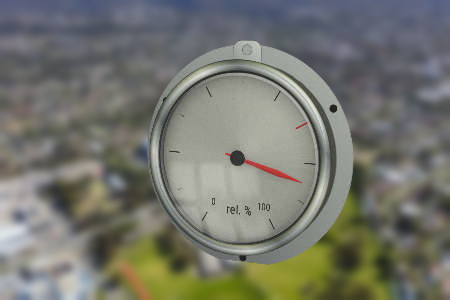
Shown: 85
